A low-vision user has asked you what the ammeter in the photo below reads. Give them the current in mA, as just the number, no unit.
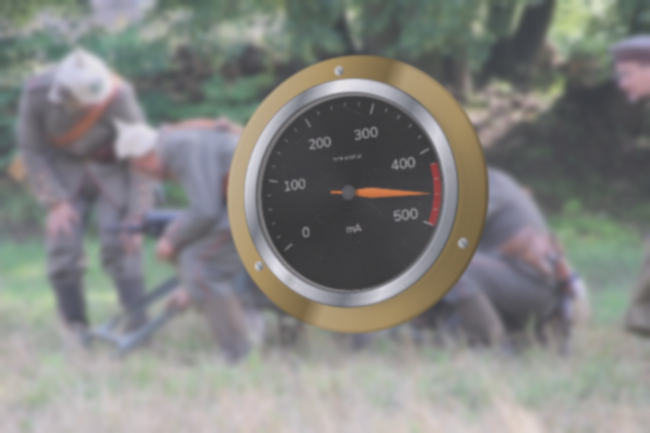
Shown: 460
